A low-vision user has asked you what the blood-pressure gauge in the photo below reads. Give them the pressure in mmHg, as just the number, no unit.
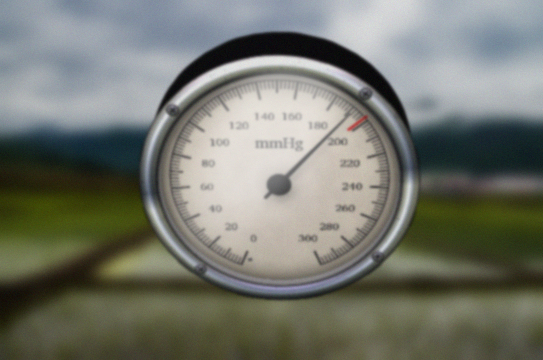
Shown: 190
